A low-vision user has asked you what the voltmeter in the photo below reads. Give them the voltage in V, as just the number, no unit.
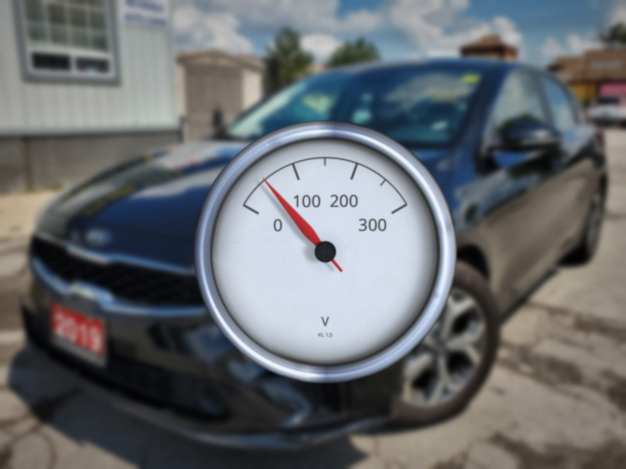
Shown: 50
